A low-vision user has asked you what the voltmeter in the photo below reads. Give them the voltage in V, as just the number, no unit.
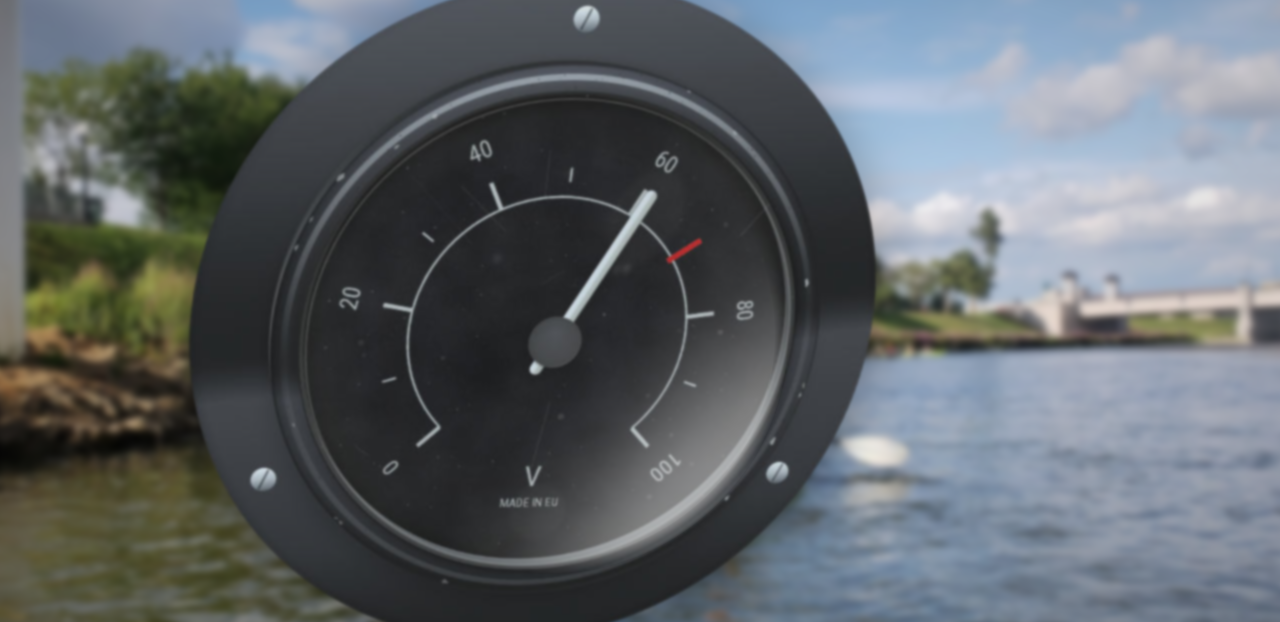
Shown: 60
